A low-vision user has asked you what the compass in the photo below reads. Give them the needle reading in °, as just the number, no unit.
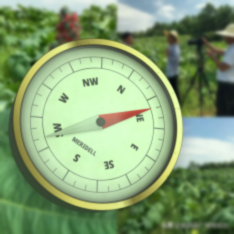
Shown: 40
